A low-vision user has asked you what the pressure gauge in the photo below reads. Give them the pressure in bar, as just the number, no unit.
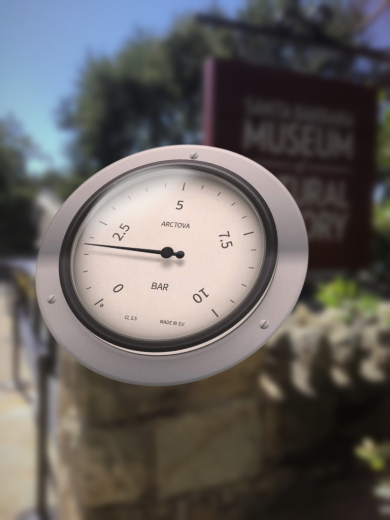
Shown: 1.75
